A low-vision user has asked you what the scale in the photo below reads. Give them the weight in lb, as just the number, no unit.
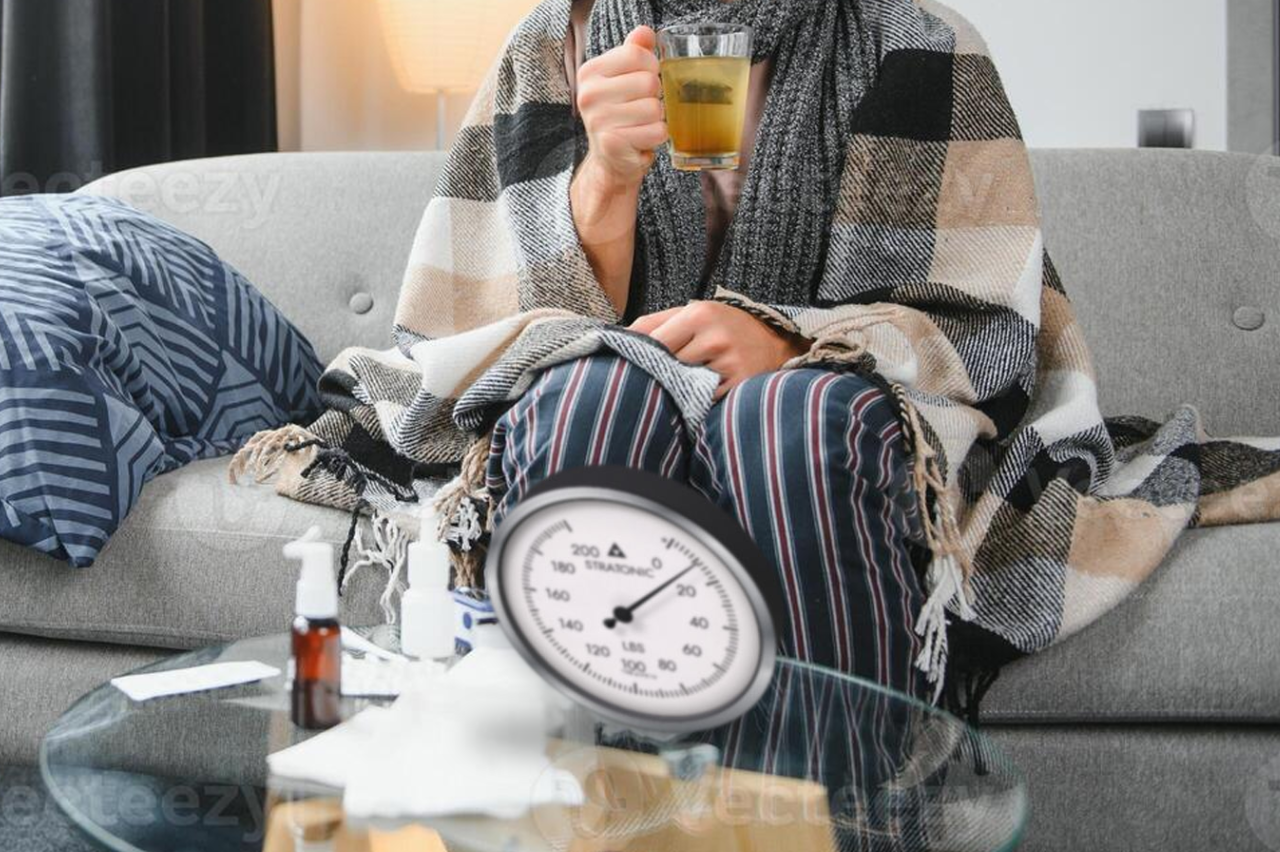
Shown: 10
